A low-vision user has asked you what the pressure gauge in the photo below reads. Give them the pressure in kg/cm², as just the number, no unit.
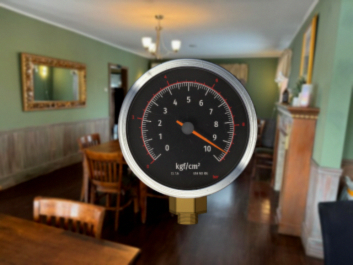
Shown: 9.5
